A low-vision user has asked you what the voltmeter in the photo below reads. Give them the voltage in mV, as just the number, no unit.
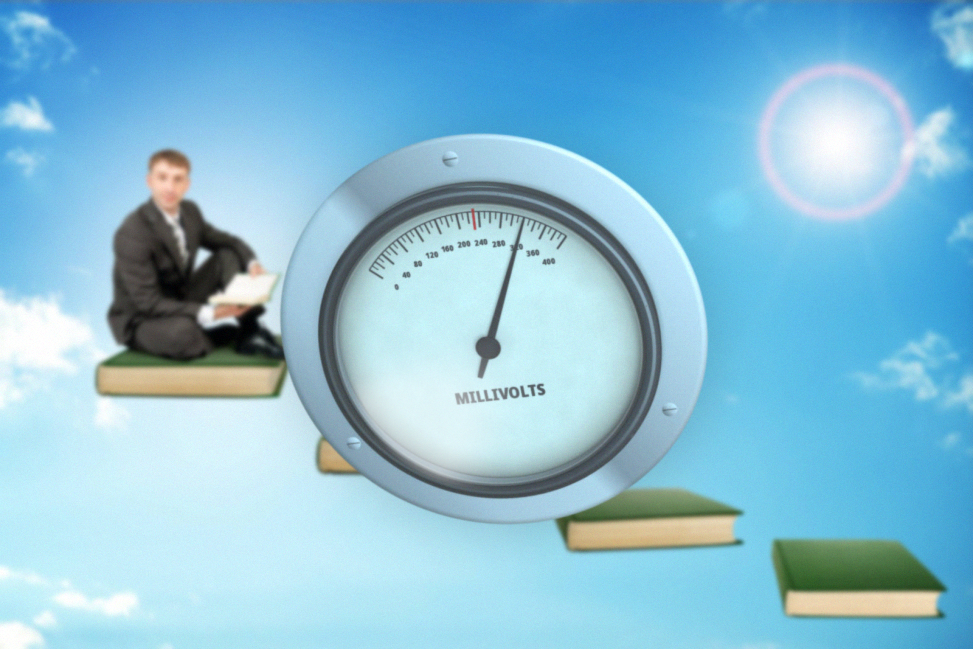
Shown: 320
